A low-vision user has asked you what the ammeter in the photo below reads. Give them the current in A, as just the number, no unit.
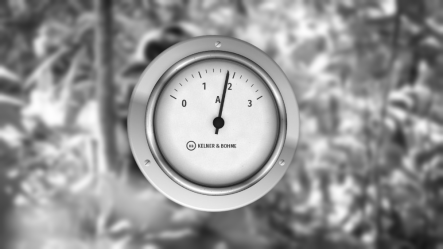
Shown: 1.8
